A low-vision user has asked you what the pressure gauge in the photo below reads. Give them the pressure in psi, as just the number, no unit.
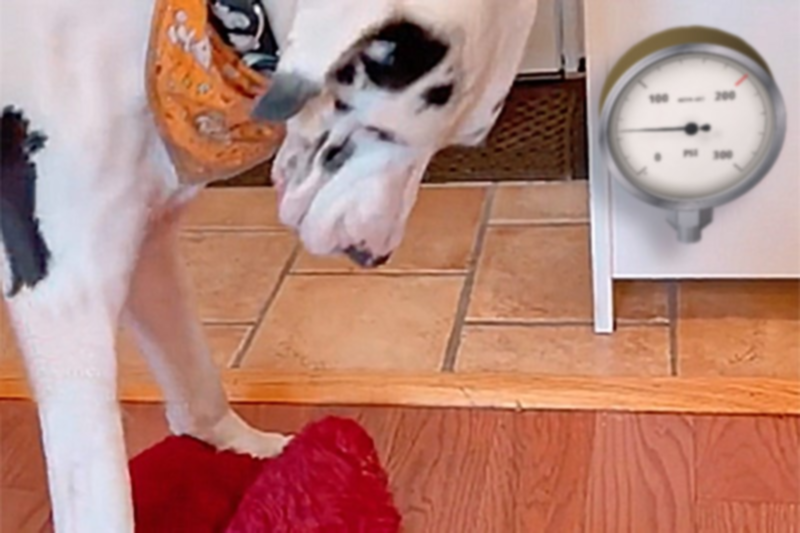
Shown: 50
